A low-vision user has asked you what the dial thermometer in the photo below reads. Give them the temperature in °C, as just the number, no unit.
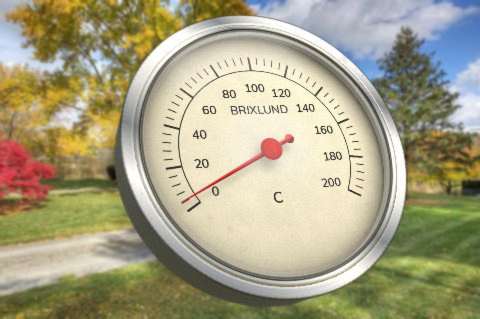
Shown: 4
